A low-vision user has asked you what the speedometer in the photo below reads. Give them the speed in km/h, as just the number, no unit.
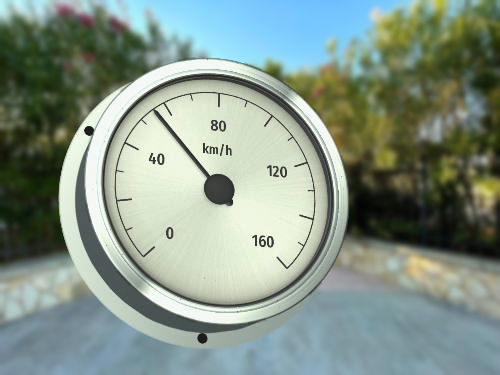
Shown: 55
